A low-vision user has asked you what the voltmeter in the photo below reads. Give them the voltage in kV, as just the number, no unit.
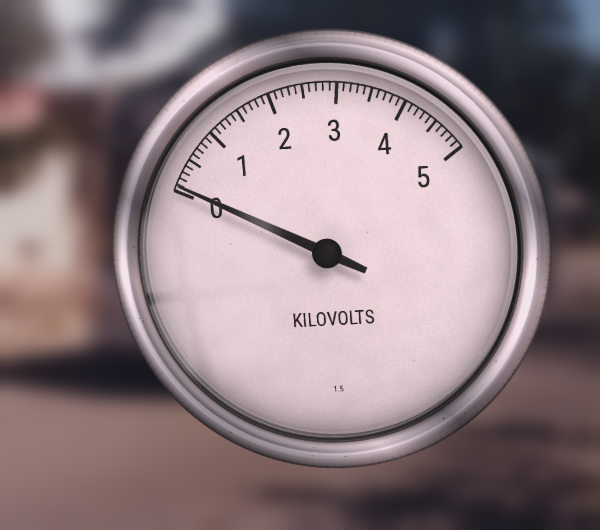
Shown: 0.1
